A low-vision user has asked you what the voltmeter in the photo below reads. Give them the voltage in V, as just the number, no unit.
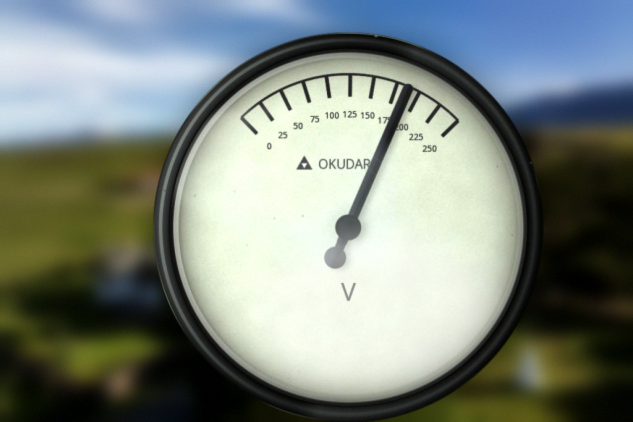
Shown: 187.5
